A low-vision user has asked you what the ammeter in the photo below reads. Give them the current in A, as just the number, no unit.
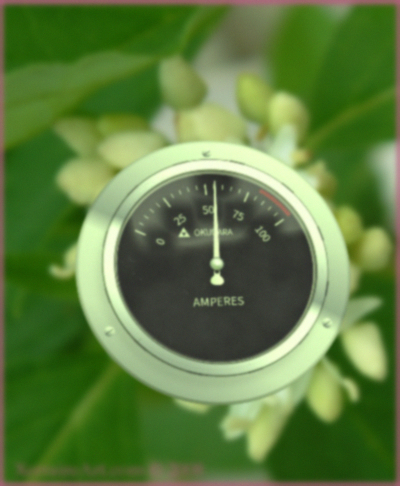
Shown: 55
